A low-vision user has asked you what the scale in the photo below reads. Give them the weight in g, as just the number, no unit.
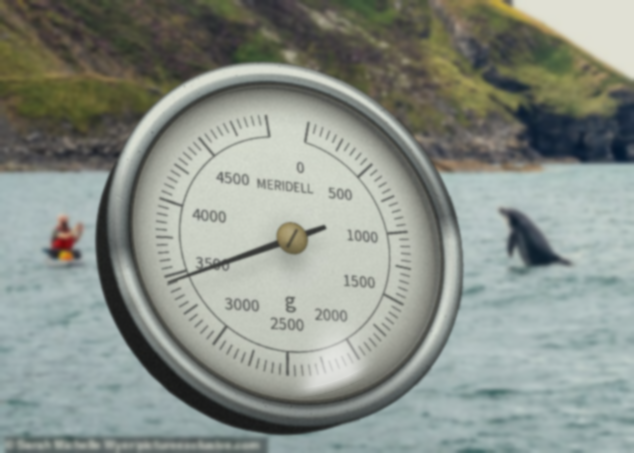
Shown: 3450
